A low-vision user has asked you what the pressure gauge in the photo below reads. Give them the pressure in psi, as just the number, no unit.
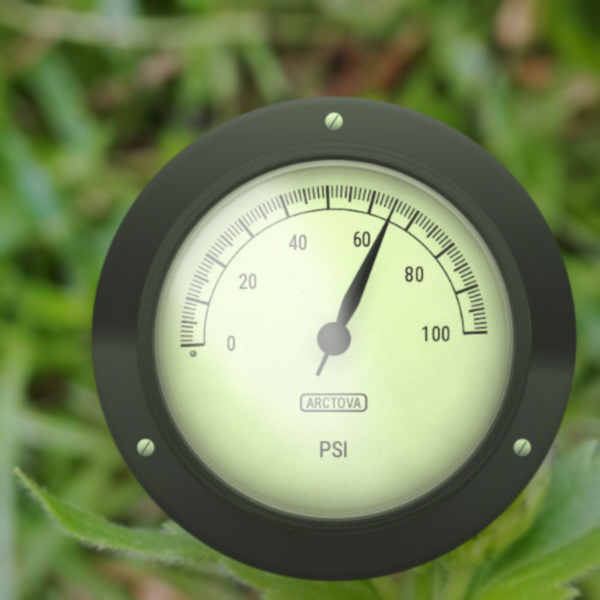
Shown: 65
